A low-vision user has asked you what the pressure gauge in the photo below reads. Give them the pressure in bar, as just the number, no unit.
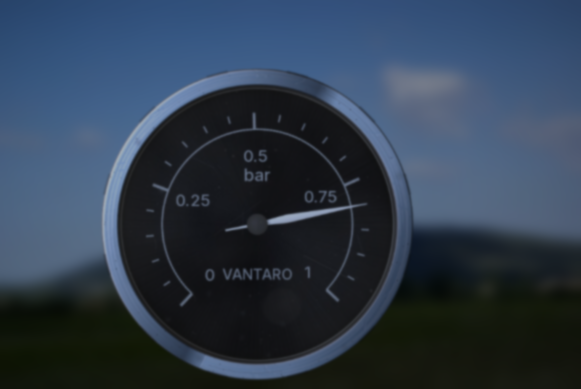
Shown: 0.8
